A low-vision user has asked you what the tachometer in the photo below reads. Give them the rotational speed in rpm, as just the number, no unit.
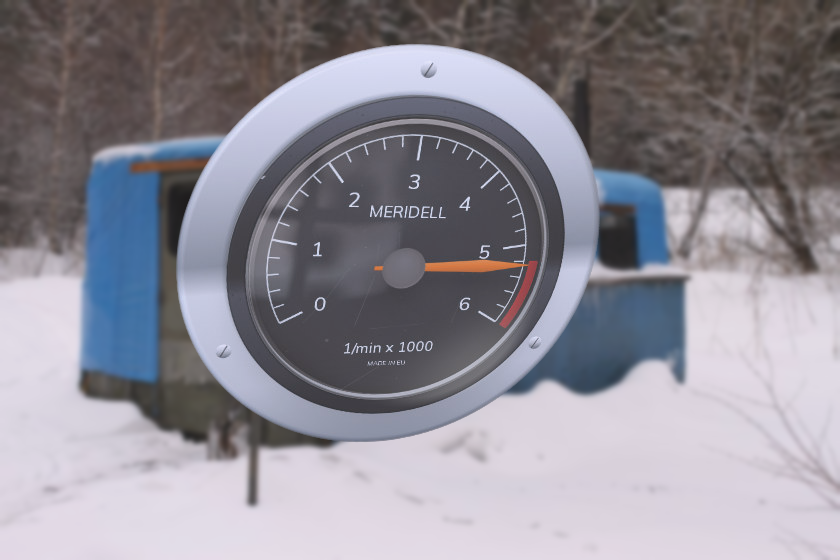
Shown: 5200
